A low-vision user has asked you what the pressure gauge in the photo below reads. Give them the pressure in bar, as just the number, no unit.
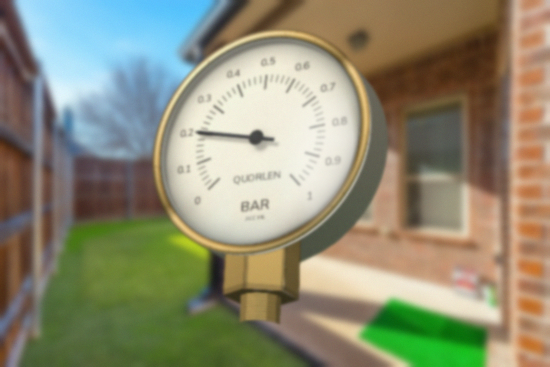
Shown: 0.2
